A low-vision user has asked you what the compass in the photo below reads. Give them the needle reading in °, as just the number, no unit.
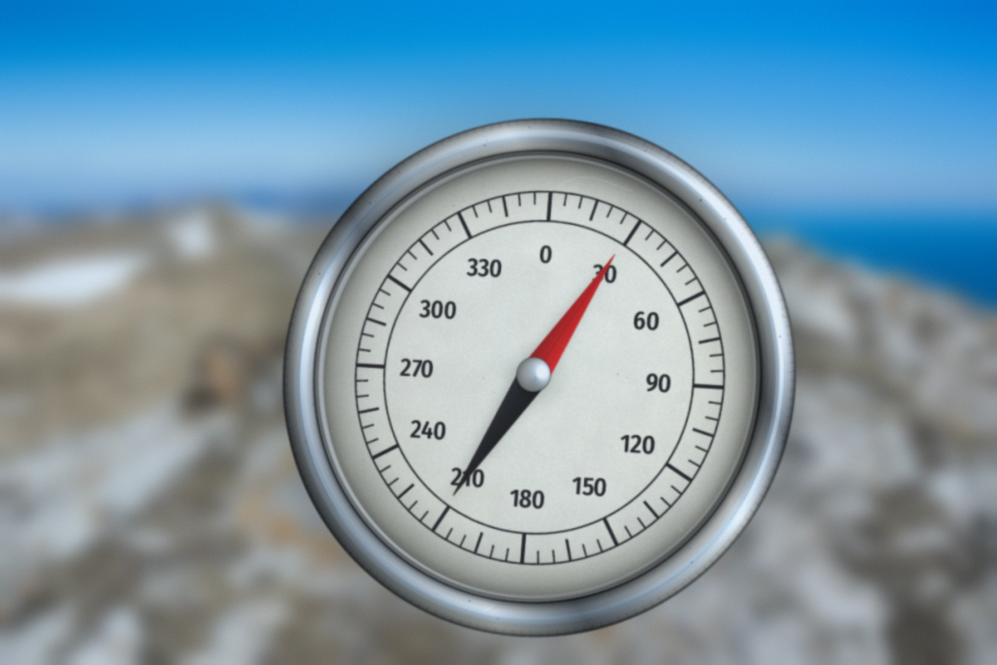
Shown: 30
